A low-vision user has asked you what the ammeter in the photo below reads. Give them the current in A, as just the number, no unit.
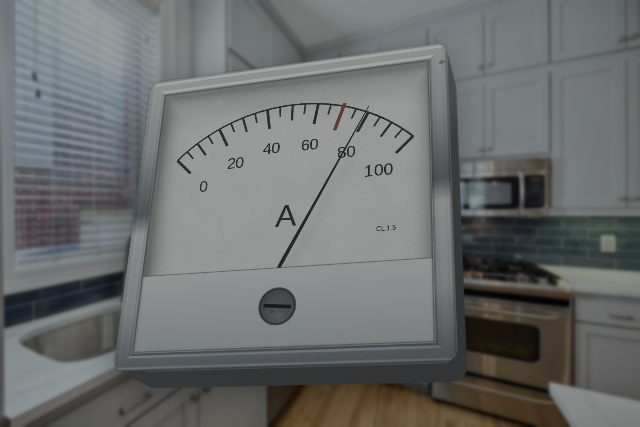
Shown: 80
